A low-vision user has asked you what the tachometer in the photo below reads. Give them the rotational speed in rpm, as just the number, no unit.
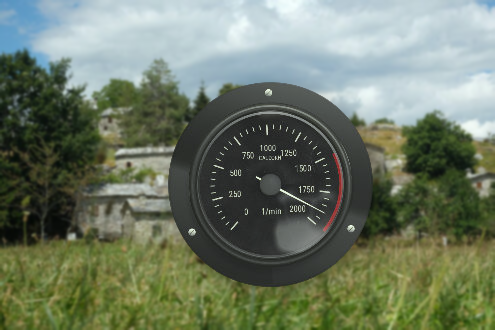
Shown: 1900
